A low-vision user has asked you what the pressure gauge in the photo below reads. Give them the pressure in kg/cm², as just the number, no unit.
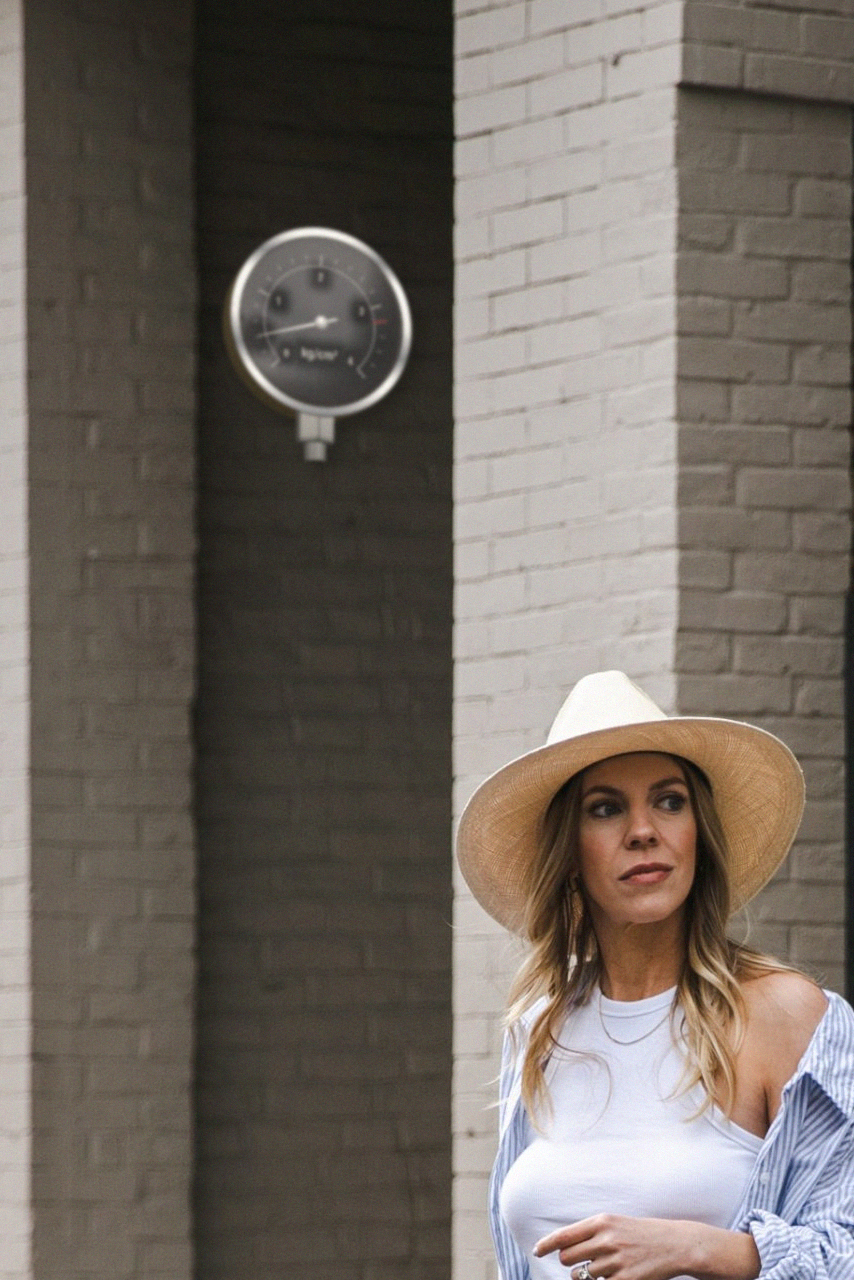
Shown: 0.4
